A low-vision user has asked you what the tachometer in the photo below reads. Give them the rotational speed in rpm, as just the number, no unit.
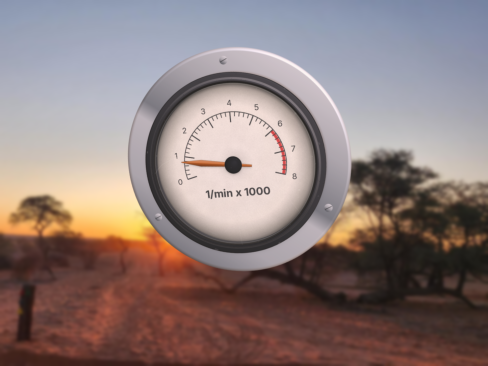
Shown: 800
